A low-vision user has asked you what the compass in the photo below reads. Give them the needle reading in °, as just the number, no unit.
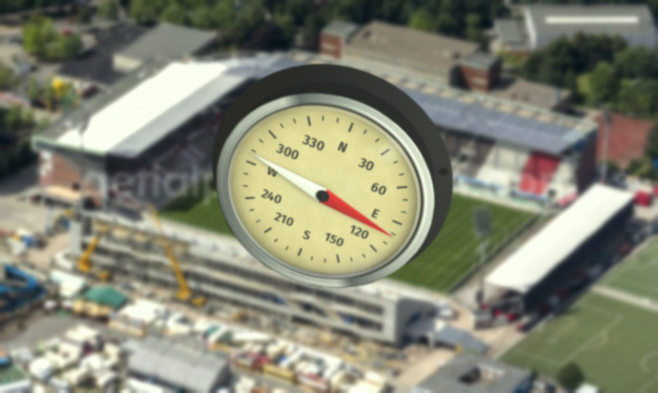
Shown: 100
